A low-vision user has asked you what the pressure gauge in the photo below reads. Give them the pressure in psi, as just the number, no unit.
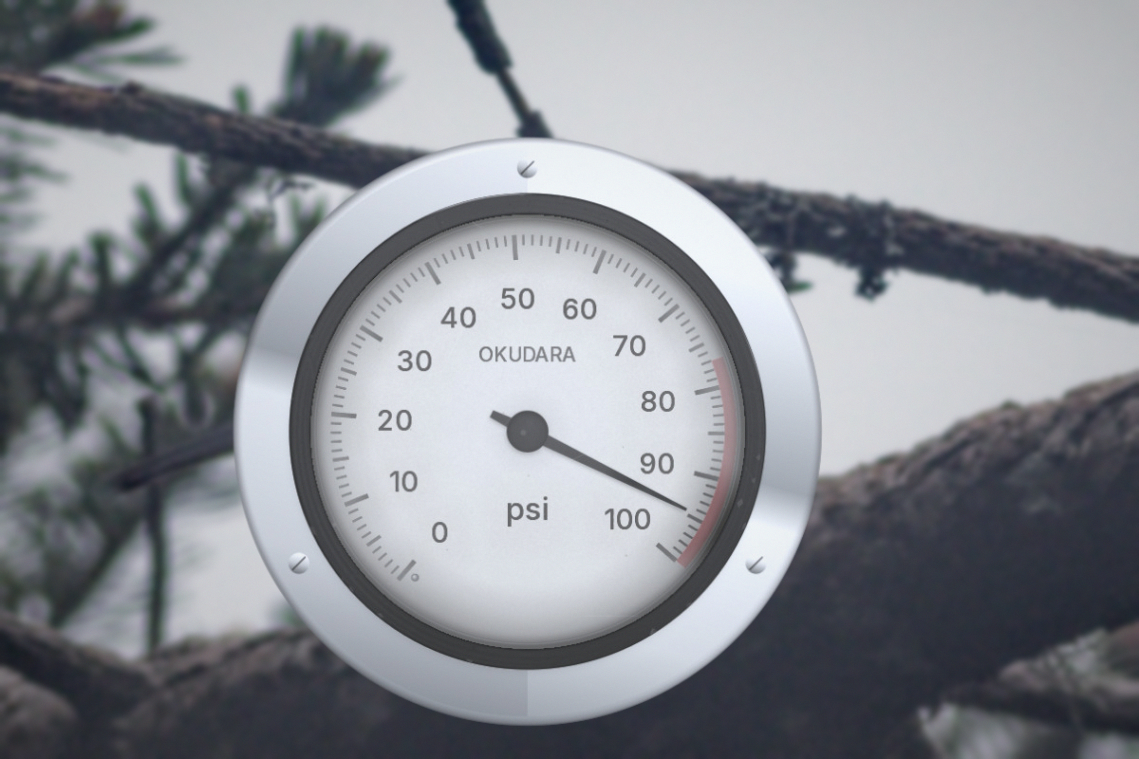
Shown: 94.5
